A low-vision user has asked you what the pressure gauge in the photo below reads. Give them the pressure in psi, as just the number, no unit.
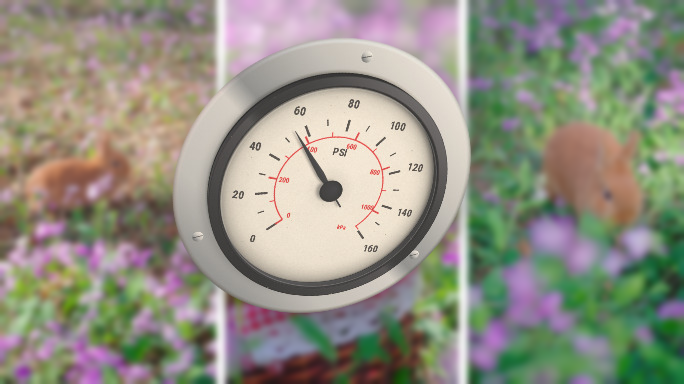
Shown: 55
